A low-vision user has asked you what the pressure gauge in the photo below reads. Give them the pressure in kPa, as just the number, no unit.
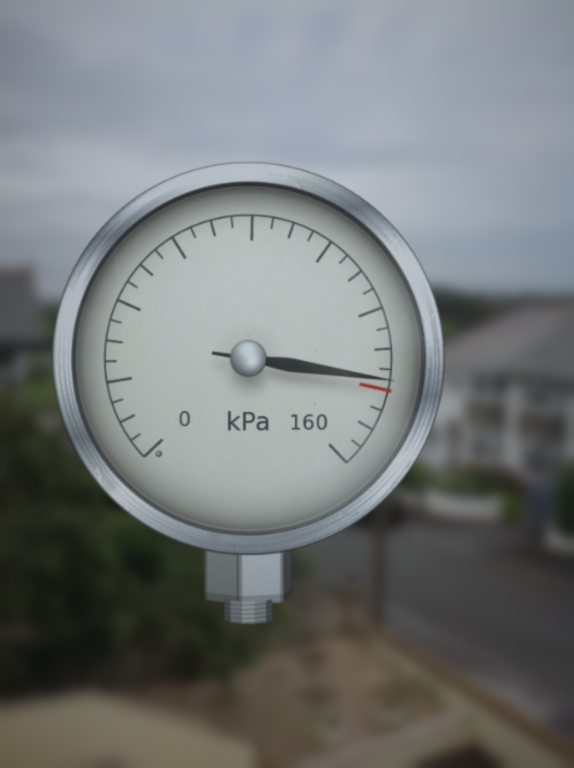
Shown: 137.5
